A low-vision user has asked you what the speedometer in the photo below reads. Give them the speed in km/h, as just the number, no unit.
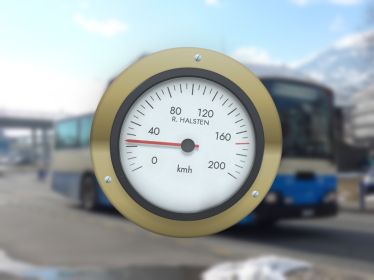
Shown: 25
